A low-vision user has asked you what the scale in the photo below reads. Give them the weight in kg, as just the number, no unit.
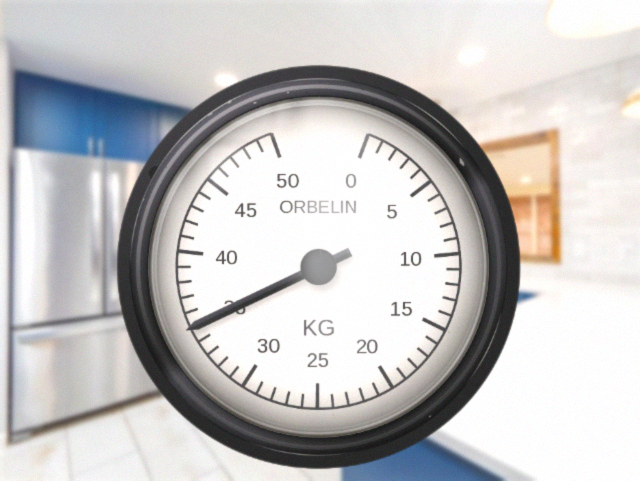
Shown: 35
